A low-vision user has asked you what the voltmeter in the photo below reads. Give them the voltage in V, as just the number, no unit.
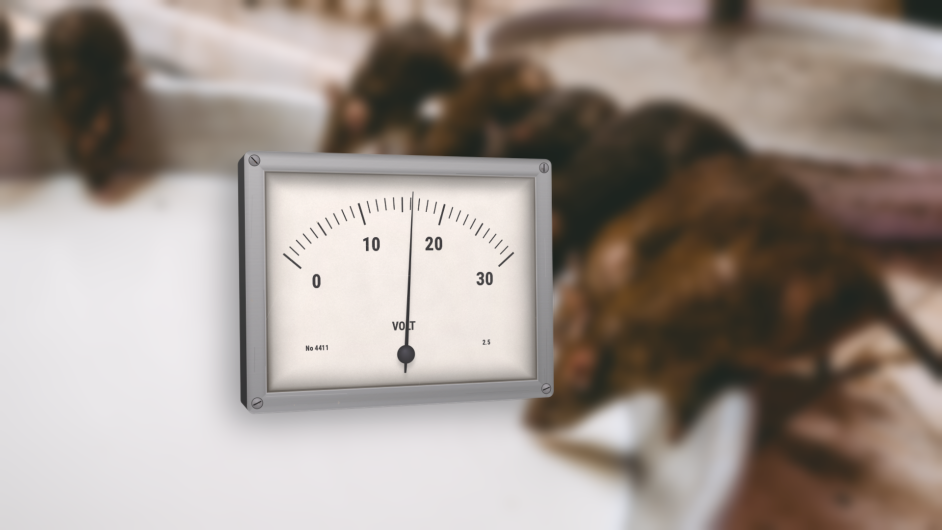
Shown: 16
